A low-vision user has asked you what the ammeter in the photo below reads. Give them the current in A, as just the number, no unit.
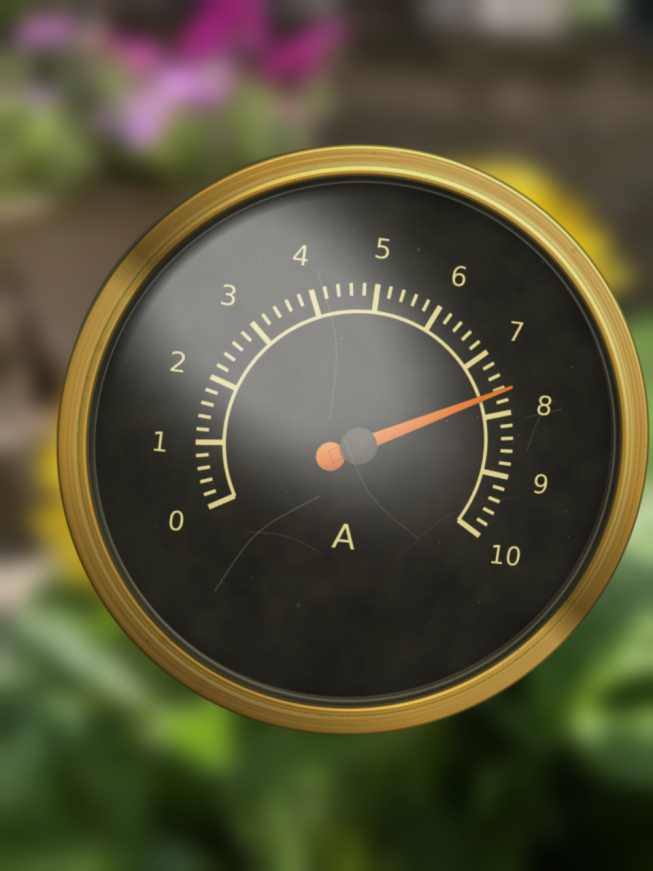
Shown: 7.6
